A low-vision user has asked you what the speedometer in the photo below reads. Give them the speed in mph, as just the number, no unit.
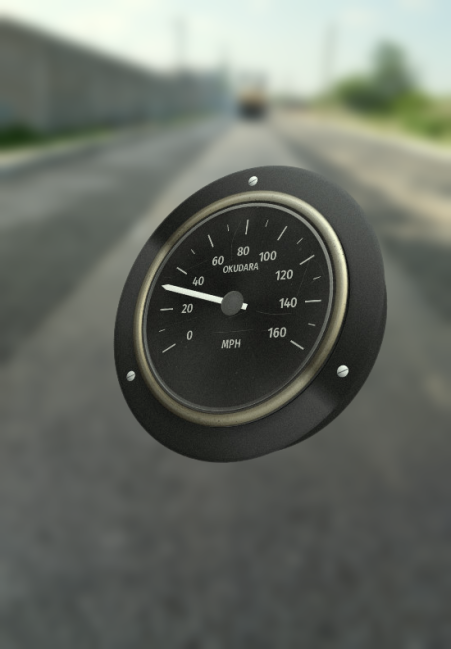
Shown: 30
